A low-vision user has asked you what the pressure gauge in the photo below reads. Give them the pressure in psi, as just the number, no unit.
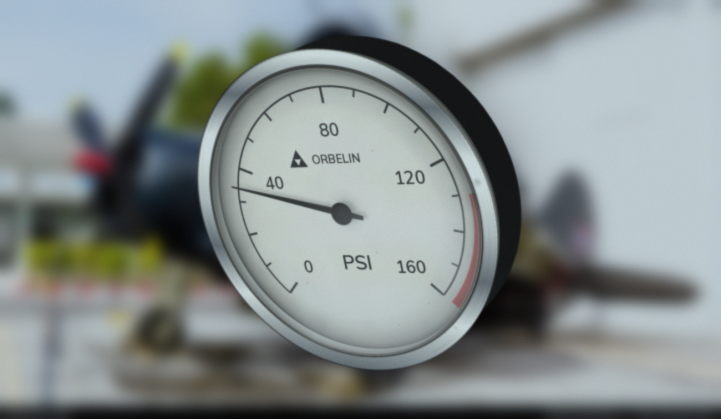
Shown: 35
